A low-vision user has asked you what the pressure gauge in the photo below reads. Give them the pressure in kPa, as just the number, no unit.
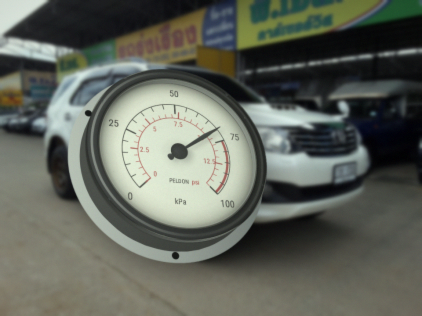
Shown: 70
